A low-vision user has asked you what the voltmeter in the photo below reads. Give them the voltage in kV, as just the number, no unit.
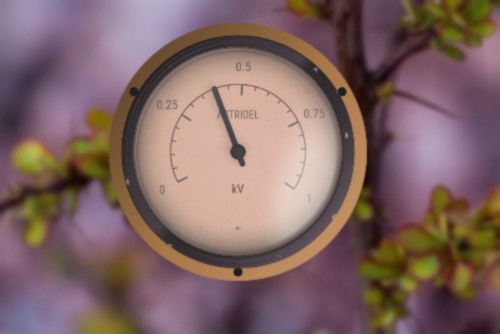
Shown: 0.4
